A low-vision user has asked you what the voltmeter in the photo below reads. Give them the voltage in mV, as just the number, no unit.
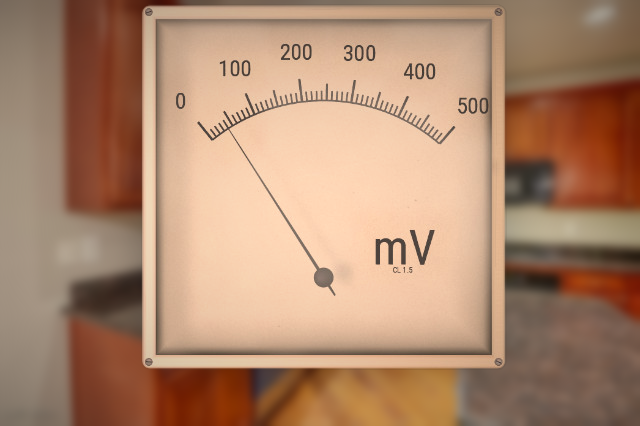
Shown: 40
